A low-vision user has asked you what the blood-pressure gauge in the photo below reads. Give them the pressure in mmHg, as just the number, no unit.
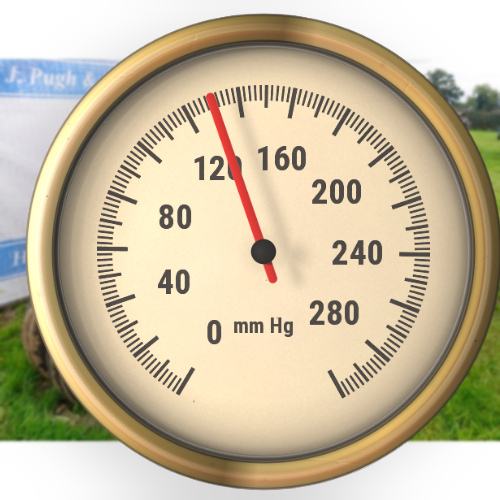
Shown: 130
